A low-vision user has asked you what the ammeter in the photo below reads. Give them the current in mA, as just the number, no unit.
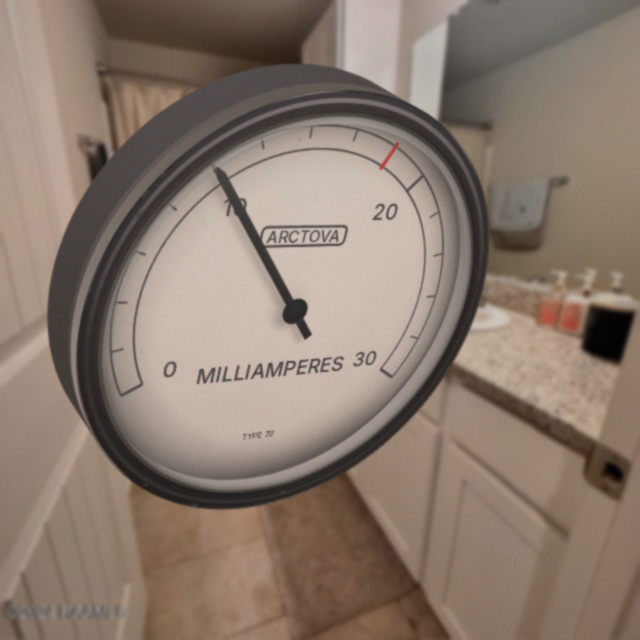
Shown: 10
